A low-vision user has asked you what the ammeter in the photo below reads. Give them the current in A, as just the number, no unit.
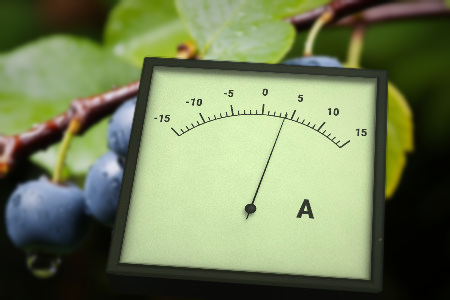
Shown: 4
